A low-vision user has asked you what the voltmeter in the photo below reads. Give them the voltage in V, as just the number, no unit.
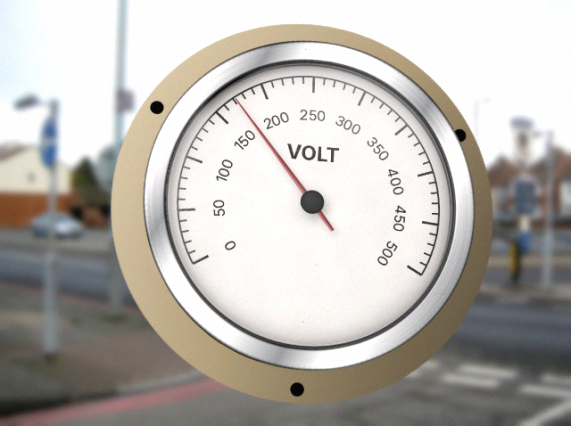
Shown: 170
